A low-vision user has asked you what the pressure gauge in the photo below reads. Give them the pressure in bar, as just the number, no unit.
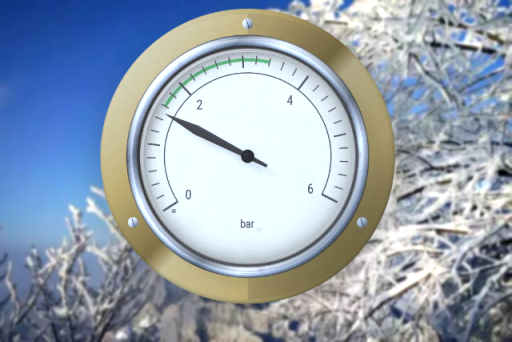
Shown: 1.5
